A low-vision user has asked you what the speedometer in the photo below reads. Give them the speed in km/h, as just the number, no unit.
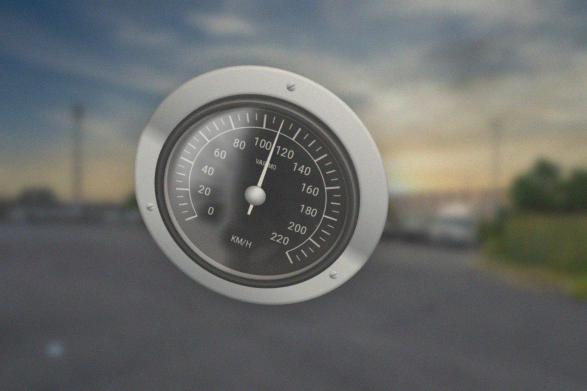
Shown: 110
